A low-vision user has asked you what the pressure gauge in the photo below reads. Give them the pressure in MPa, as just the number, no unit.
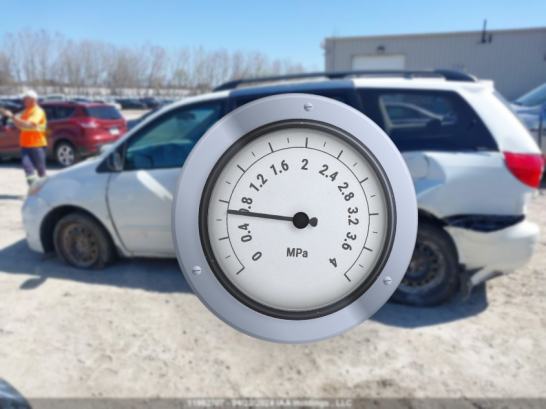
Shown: 0.7
